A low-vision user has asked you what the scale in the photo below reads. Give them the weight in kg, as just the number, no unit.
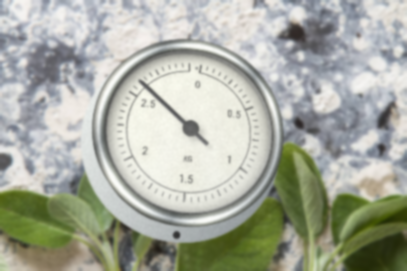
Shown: 2.6
